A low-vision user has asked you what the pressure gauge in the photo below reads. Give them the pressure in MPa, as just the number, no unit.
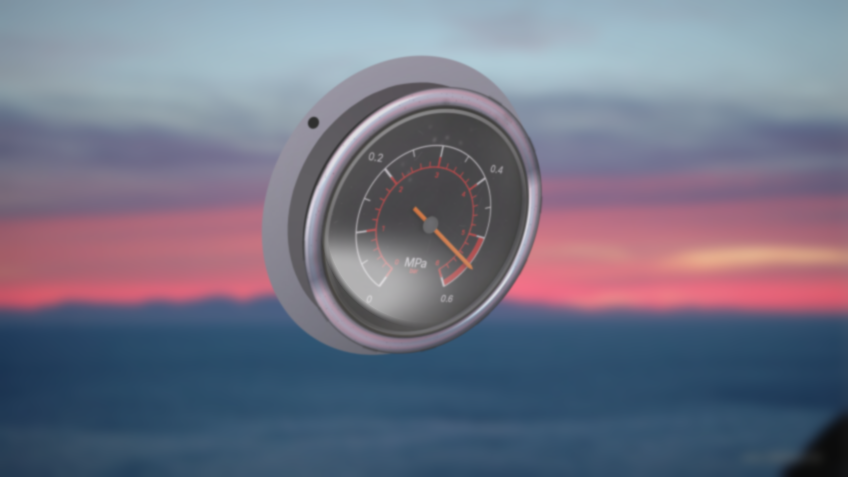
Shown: 0.55
